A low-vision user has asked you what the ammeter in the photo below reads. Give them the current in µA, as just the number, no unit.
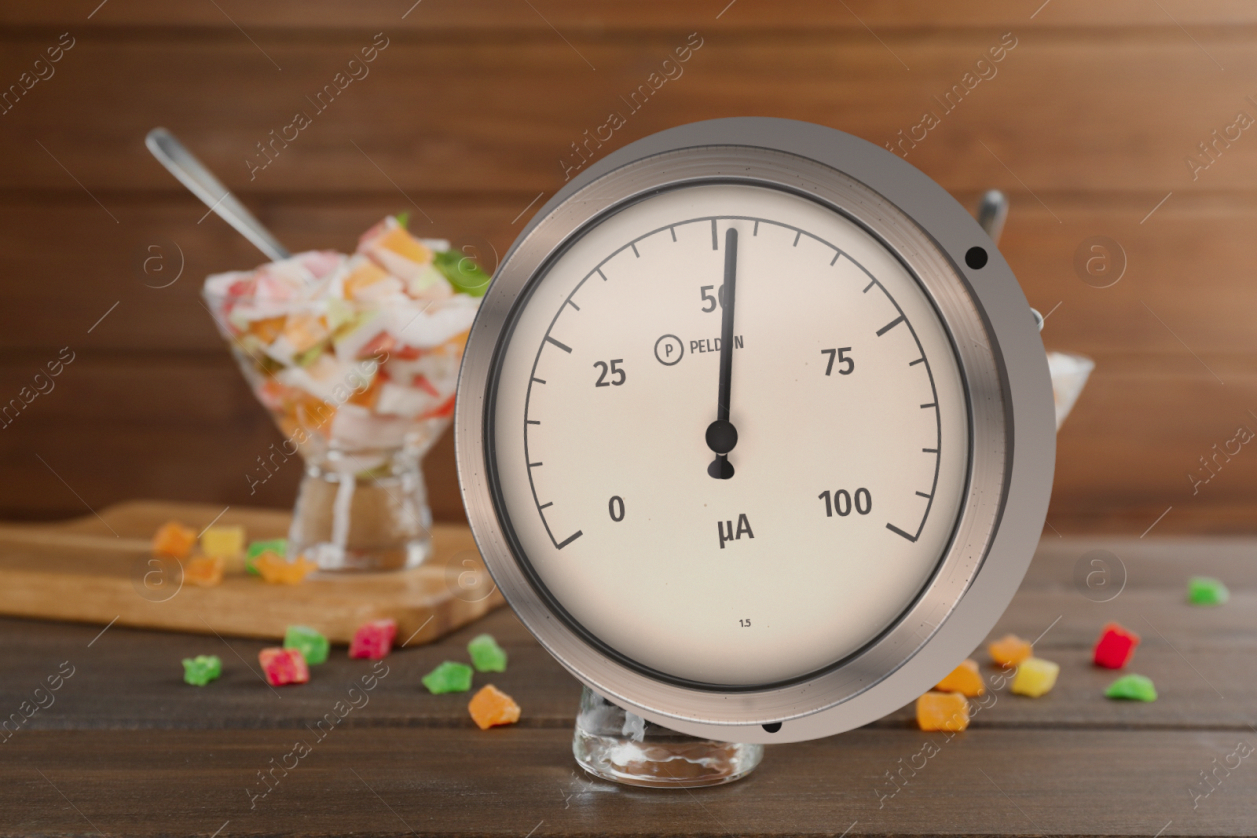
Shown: 52.5
